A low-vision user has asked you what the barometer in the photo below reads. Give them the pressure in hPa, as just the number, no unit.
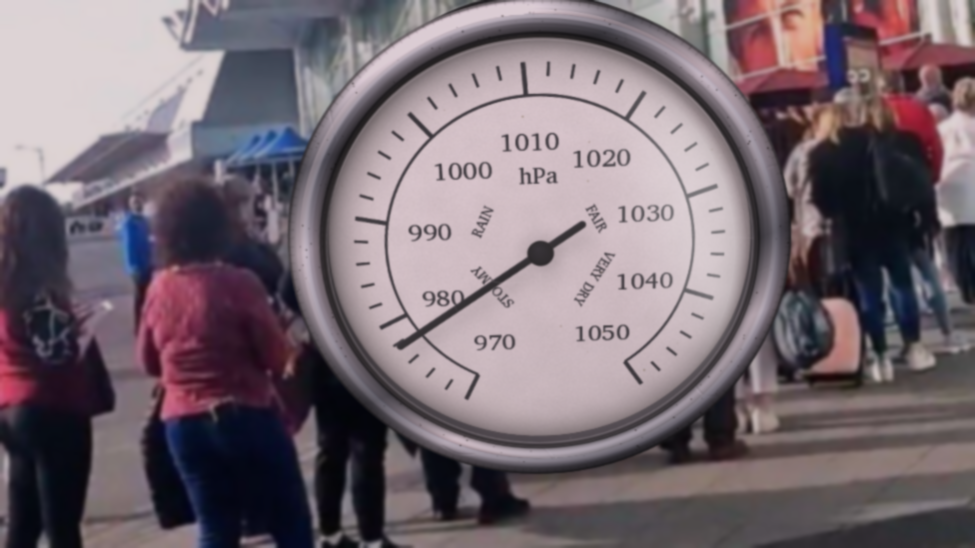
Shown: 978
